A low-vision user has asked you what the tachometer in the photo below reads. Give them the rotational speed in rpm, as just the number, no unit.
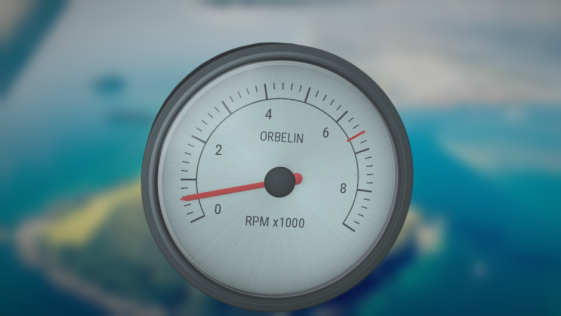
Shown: 600
